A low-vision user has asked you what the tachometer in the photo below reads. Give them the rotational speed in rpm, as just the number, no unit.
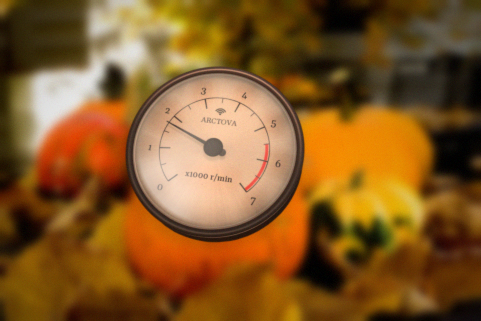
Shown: 1750
